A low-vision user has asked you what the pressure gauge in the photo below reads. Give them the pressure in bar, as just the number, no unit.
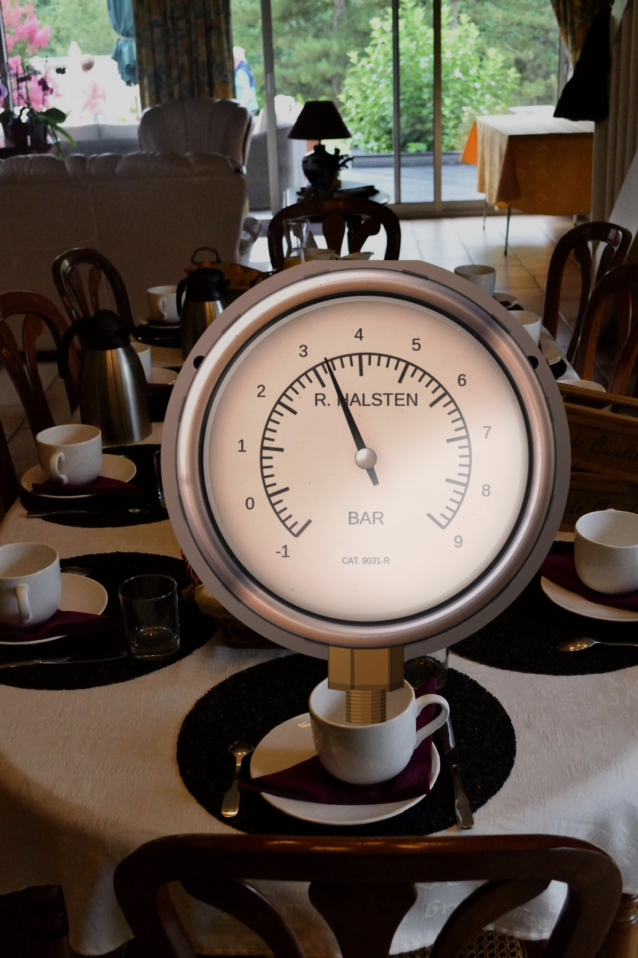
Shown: 3.3
